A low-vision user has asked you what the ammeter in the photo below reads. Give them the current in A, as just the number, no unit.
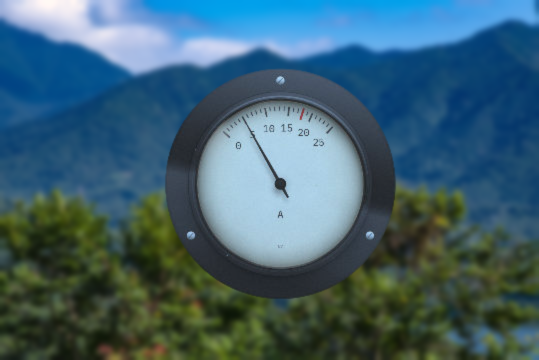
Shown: 5
